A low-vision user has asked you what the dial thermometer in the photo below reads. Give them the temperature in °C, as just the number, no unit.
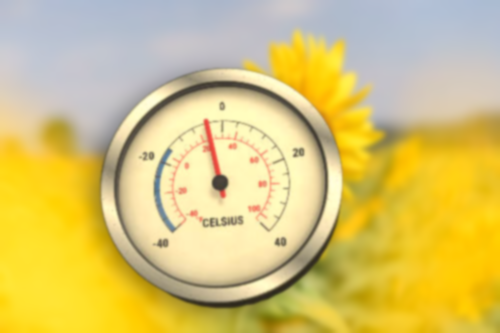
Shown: -4
